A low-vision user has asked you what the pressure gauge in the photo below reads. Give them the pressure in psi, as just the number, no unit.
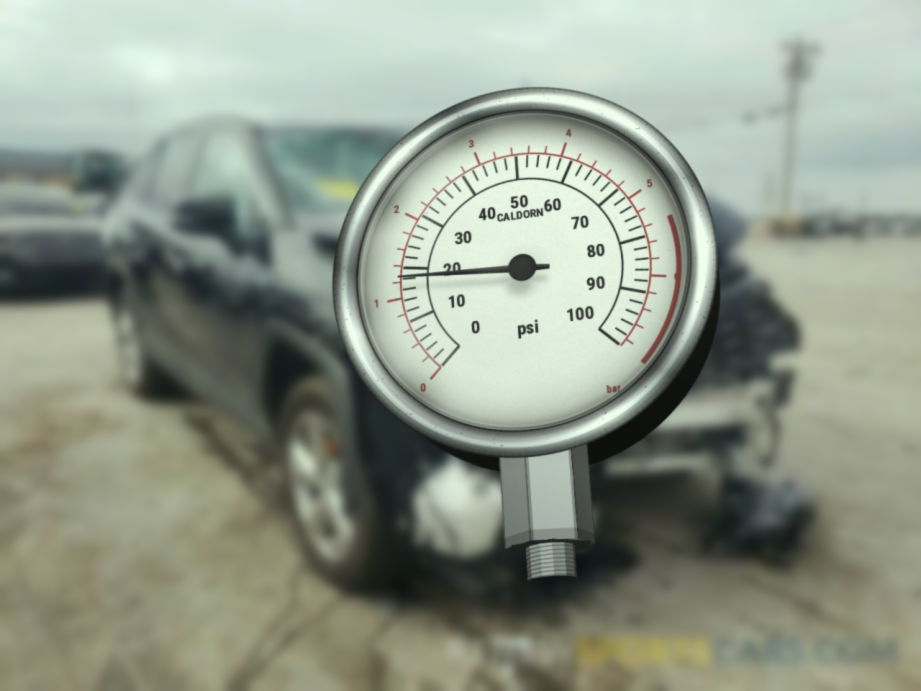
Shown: 18
